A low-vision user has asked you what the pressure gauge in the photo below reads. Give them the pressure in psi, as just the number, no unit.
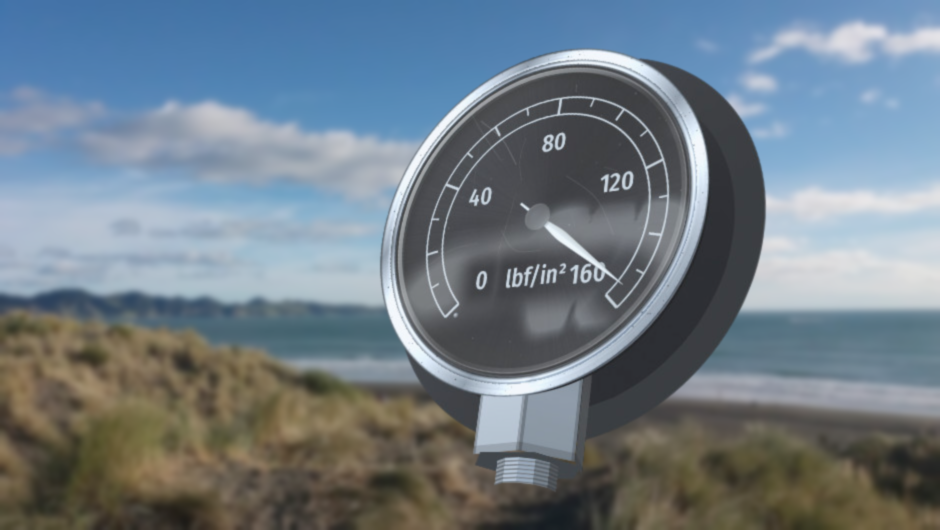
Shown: 155
